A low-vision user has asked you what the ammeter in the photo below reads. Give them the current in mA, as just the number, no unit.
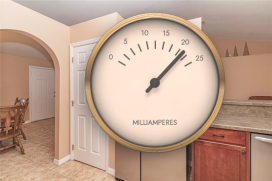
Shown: 21.25
